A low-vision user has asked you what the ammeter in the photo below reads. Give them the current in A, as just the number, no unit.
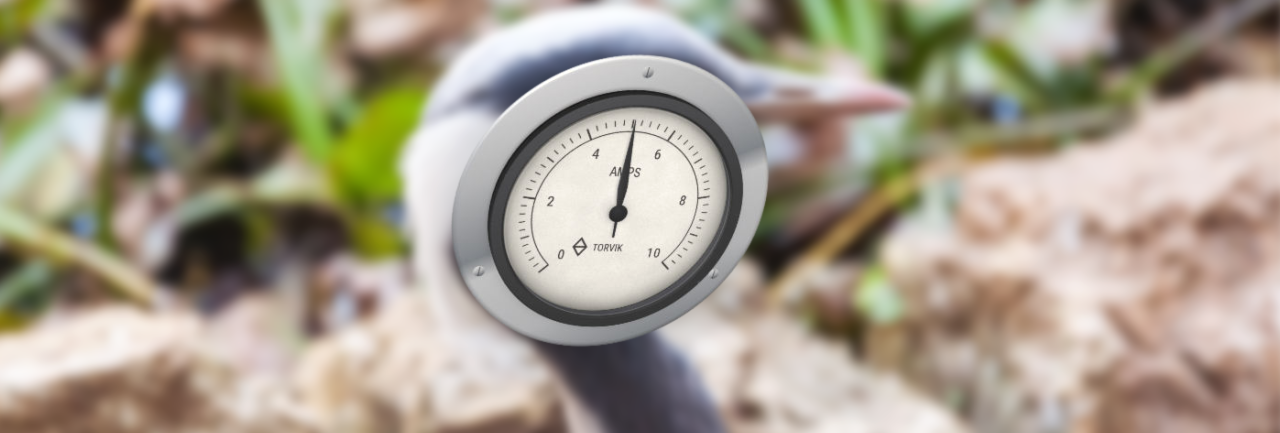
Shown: 5
